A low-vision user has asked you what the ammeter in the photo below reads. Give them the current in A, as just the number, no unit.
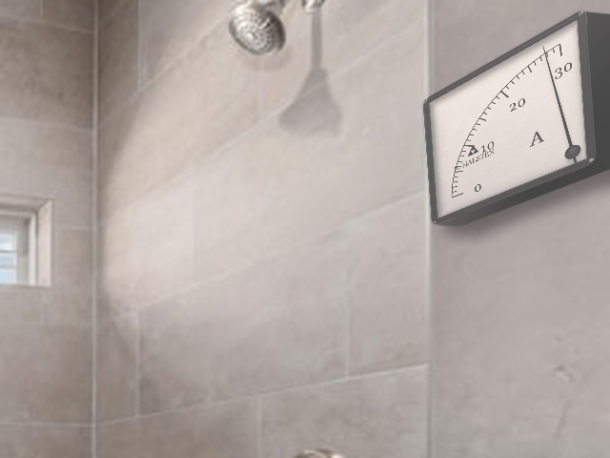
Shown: 28
